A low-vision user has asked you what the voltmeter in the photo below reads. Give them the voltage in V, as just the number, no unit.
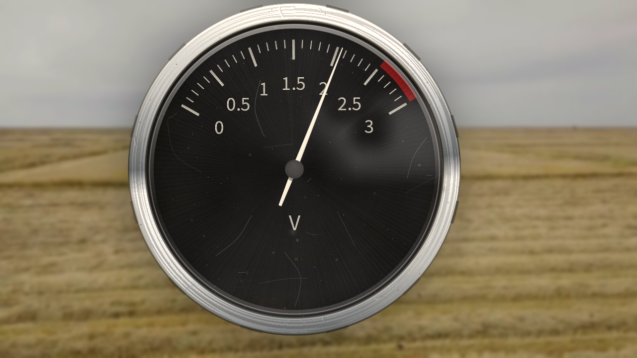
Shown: 2.05
